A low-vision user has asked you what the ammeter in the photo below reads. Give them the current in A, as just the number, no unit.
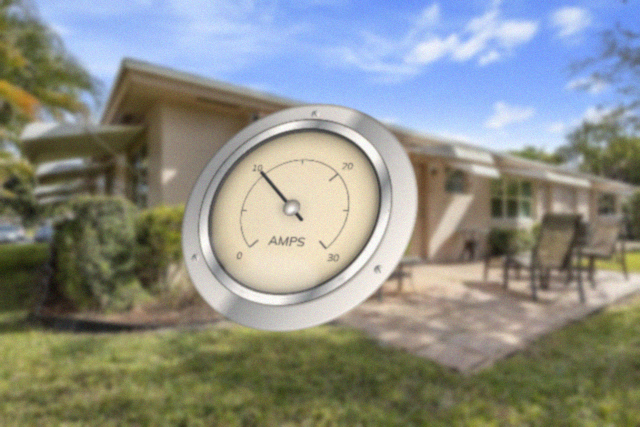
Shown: 10
